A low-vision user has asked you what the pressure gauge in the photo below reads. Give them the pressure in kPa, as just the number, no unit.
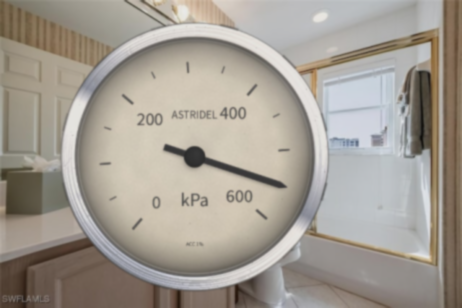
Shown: 550
